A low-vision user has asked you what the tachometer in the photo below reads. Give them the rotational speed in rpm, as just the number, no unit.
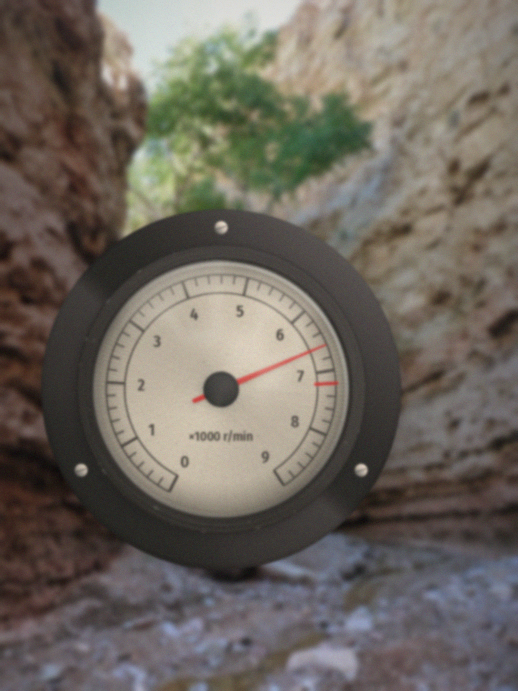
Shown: 6600
